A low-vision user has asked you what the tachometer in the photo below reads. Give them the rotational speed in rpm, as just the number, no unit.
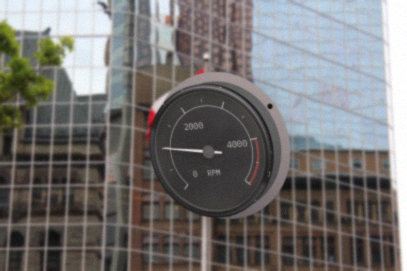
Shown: 1000
